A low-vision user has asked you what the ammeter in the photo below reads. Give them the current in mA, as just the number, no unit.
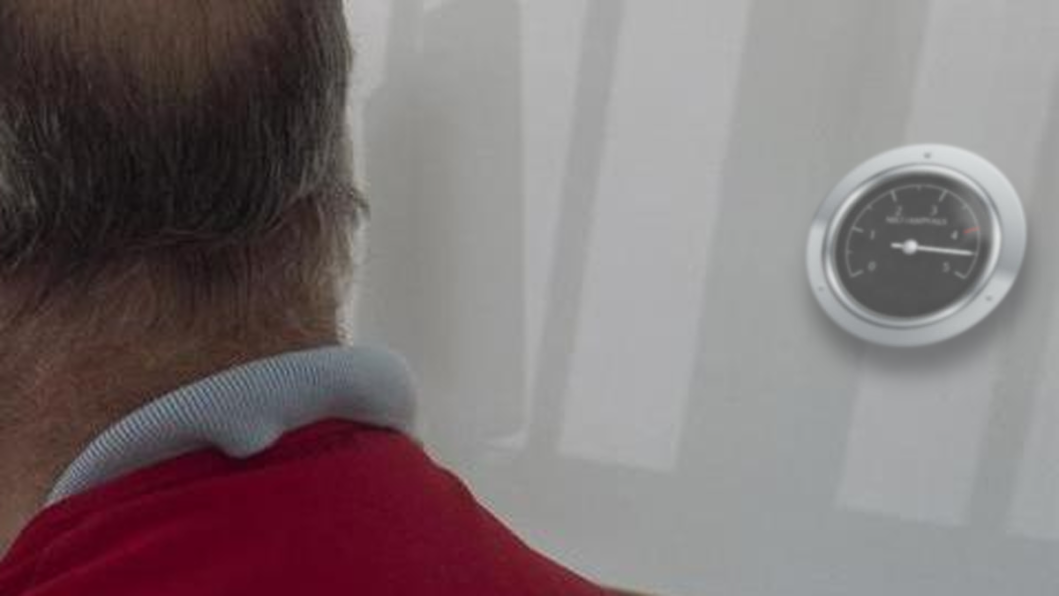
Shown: 4.5
